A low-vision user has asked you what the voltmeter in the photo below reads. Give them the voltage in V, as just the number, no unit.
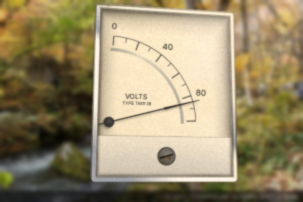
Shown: 85
